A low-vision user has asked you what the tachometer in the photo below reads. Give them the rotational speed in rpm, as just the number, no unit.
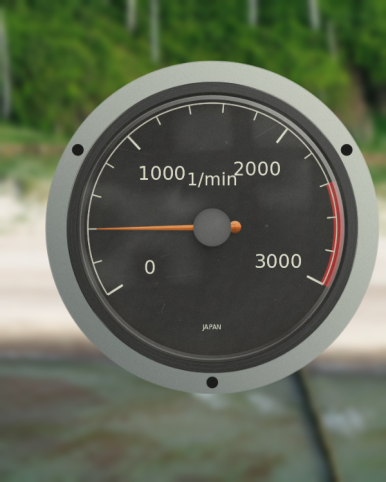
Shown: 400
